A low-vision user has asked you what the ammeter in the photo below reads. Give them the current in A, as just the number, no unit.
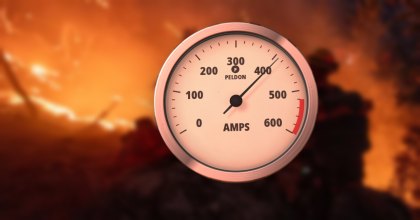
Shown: 410
